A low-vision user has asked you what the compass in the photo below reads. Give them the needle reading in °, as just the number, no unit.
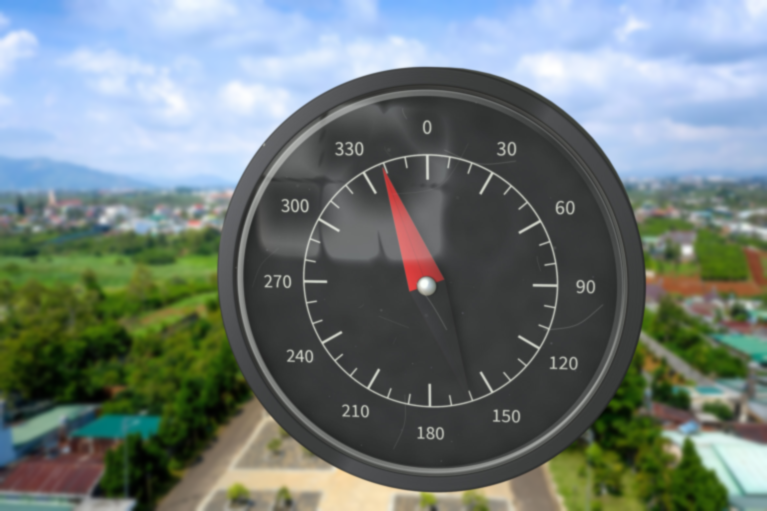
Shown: 340
